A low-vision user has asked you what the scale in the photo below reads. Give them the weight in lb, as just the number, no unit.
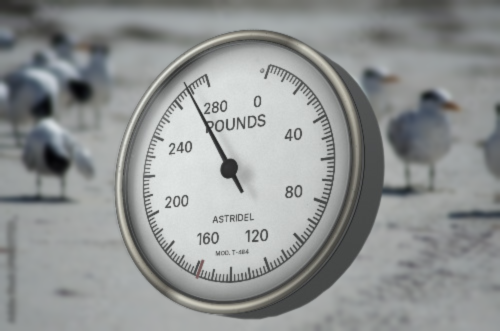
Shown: 270
